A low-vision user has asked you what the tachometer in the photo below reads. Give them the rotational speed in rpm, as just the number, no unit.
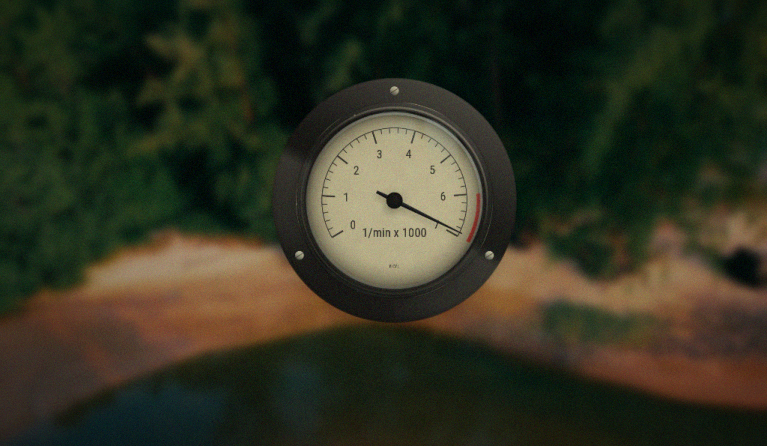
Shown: 6900
